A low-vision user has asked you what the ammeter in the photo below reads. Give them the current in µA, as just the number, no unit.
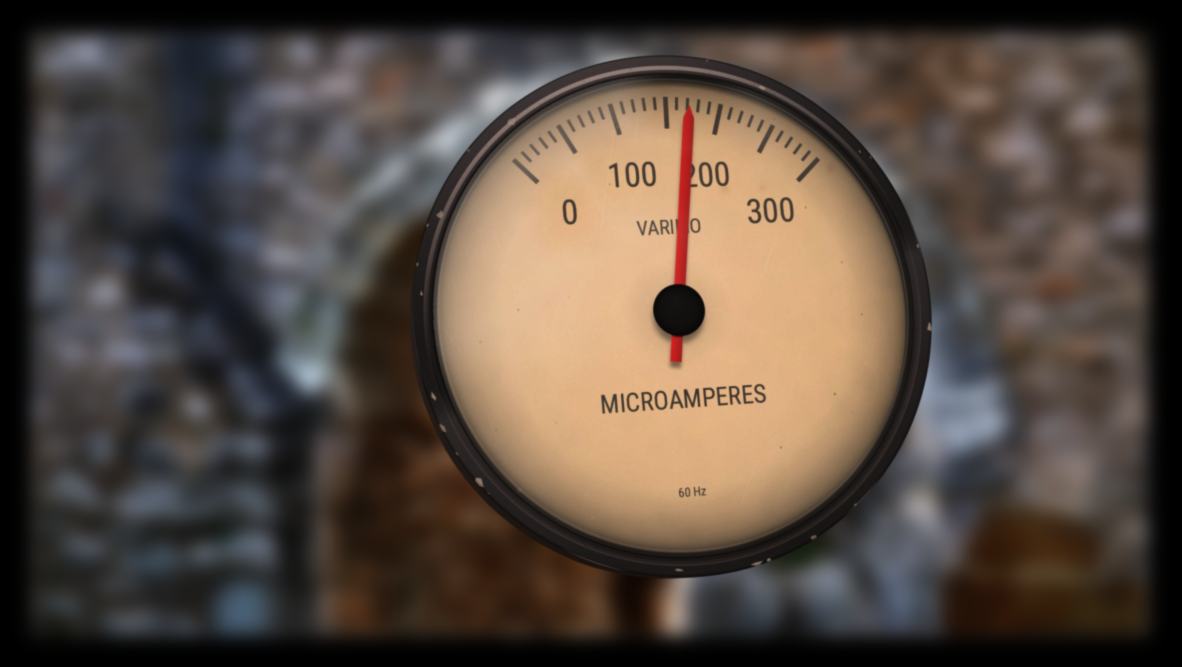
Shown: 170
